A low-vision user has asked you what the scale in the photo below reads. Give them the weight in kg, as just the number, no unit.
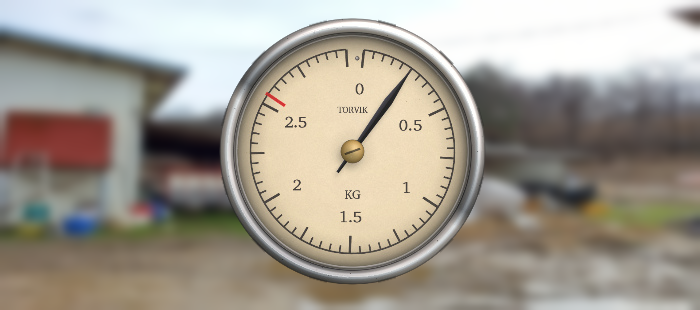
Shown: 0.25
